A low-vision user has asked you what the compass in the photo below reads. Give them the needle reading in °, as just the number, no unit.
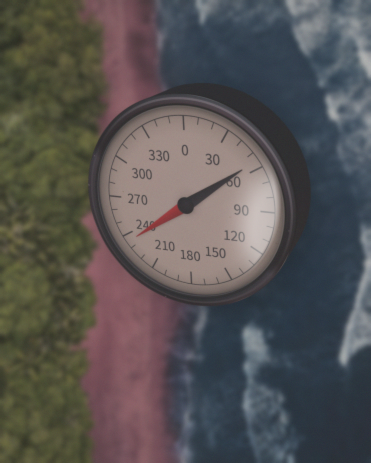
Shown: 235
